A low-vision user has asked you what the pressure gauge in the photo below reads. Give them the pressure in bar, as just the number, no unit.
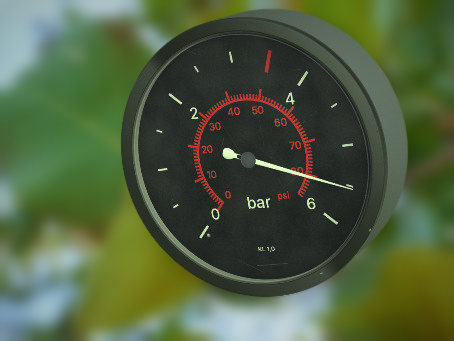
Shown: 5.5
